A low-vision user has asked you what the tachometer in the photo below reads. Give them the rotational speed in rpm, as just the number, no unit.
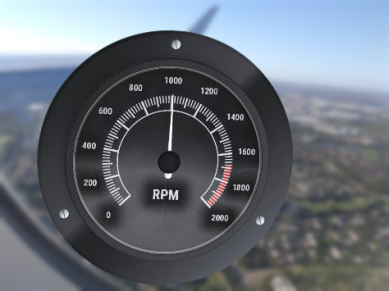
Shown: 1000
